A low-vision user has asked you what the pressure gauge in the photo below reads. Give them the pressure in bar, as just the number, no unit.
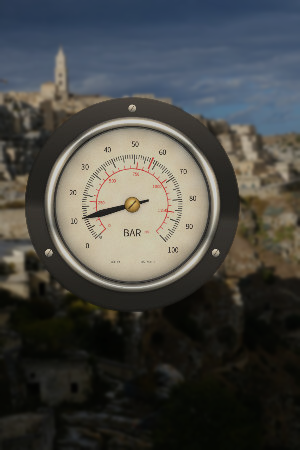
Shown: 10
